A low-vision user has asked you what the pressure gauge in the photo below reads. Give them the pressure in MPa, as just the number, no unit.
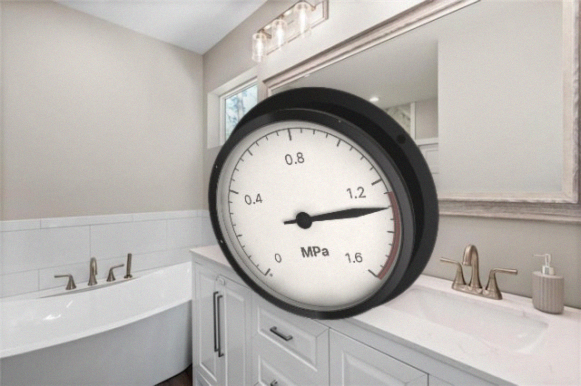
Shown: 1.3
